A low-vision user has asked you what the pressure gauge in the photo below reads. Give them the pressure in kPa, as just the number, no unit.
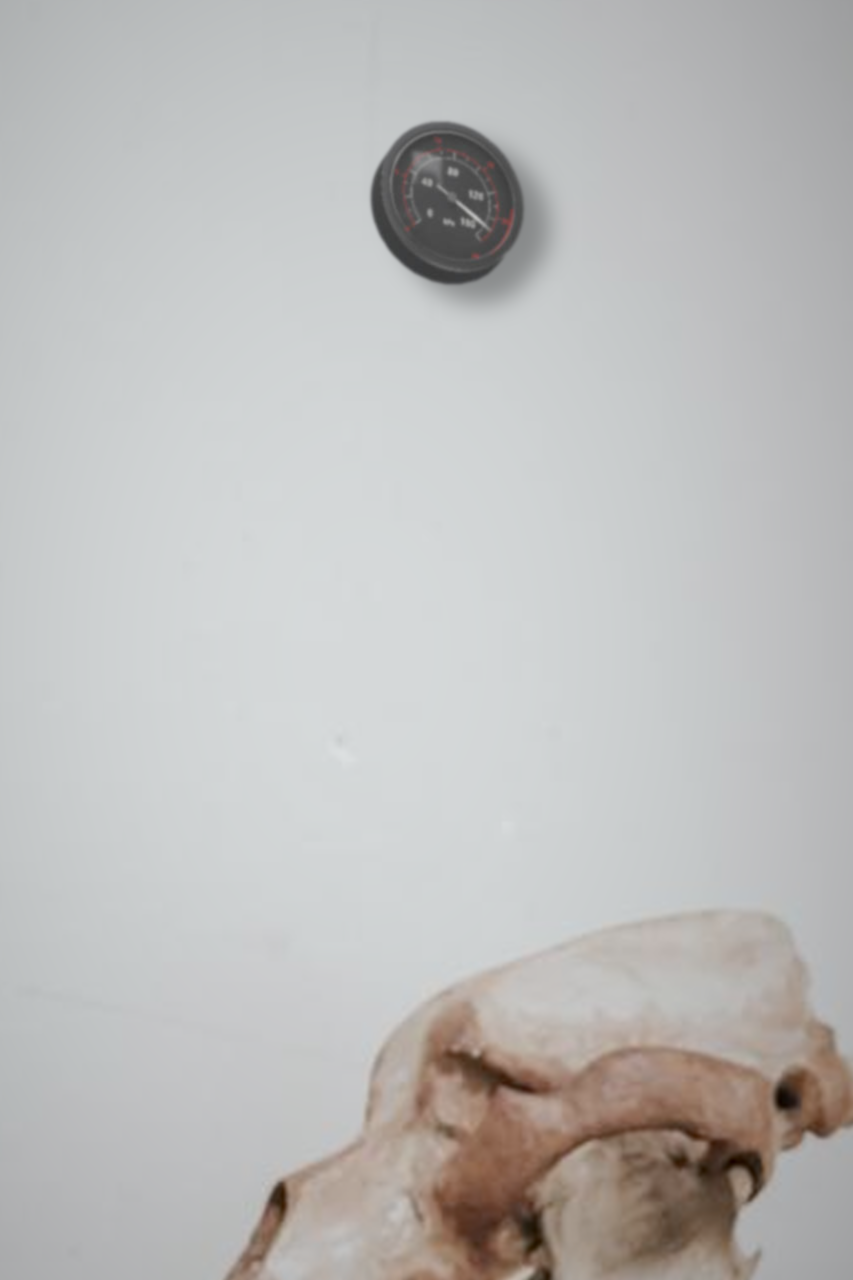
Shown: 150
